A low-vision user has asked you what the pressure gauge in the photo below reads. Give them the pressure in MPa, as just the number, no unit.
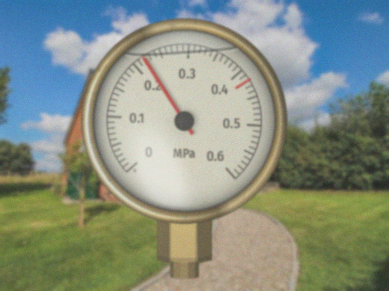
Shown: 0.22
